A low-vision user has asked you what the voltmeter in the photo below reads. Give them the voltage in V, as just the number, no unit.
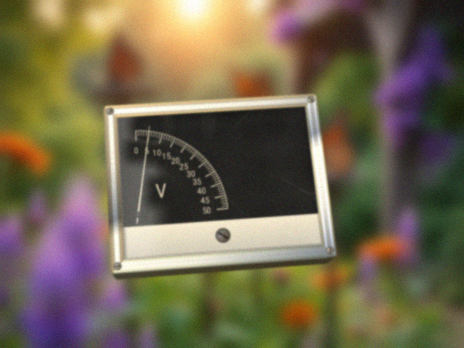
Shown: 5
